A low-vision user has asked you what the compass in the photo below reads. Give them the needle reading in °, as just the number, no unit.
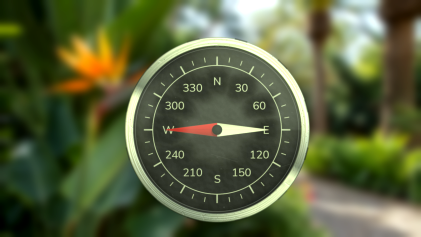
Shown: 270
